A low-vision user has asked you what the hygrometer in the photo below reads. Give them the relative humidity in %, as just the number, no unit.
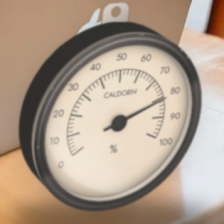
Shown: 80
